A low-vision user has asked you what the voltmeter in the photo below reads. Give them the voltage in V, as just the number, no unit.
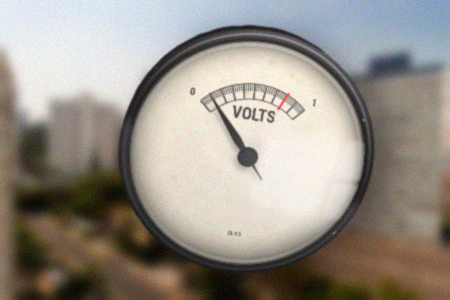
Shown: 0.1
